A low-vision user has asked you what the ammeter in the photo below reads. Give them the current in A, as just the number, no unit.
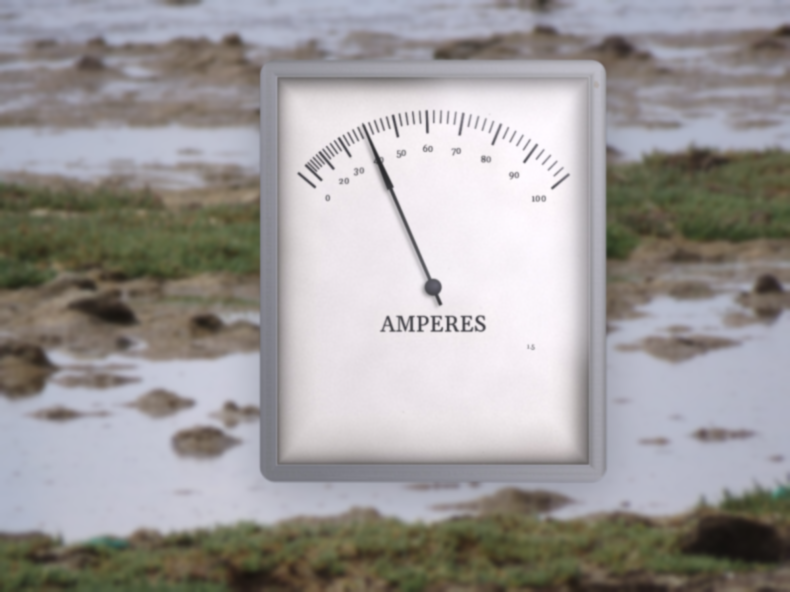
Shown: 40
